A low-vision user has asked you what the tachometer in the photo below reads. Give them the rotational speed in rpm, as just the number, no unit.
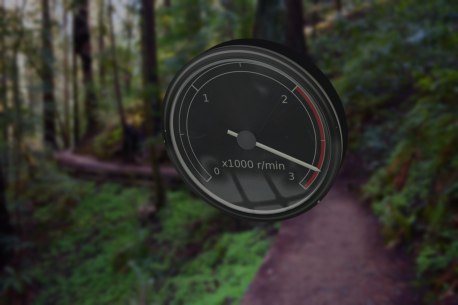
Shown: 2750
